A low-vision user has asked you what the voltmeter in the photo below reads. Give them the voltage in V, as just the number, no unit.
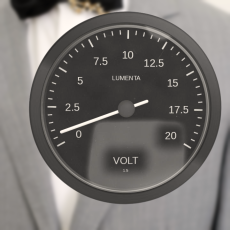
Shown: 0.75
